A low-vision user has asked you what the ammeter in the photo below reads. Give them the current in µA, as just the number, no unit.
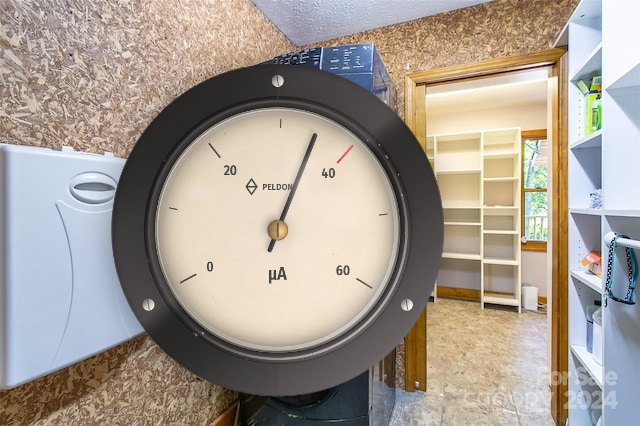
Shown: 35
